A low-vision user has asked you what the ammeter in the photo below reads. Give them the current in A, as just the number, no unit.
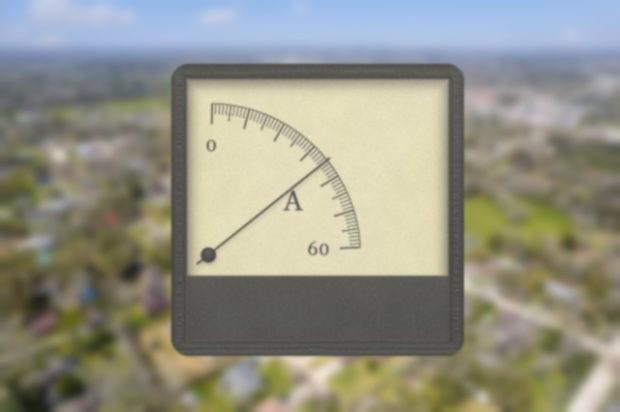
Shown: 35
